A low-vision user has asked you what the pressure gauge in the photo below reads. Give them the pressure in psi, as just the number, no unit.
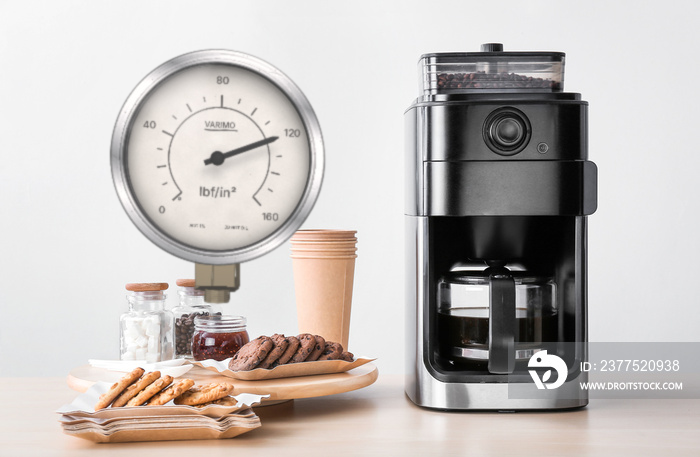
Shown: 120
